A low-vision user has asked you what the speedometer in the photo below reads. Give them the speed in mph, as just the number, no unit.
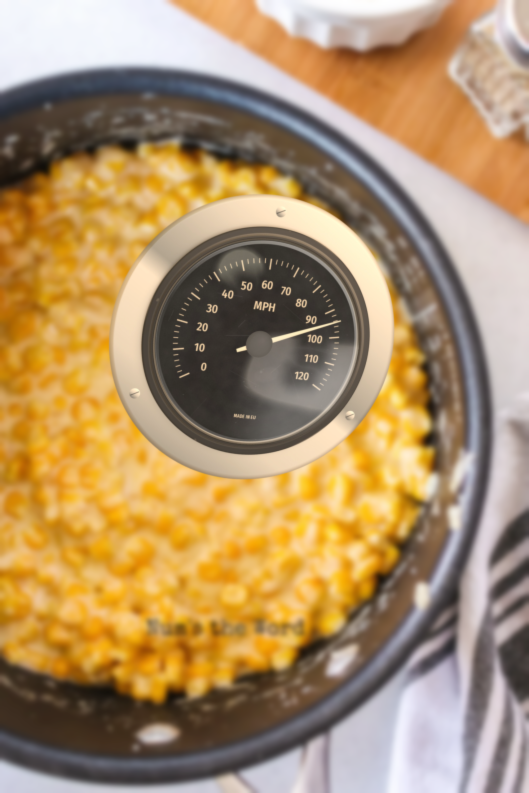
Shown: 94
